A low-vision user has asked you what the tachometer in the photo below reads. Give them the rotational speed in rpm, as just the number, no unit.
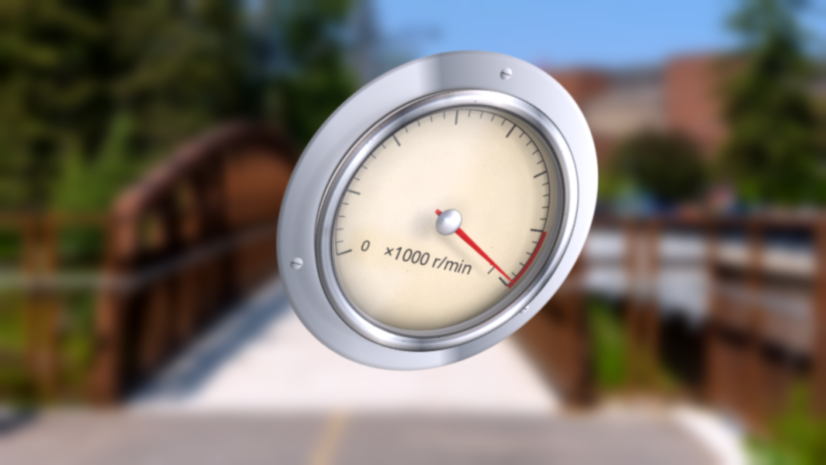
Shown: 6900
